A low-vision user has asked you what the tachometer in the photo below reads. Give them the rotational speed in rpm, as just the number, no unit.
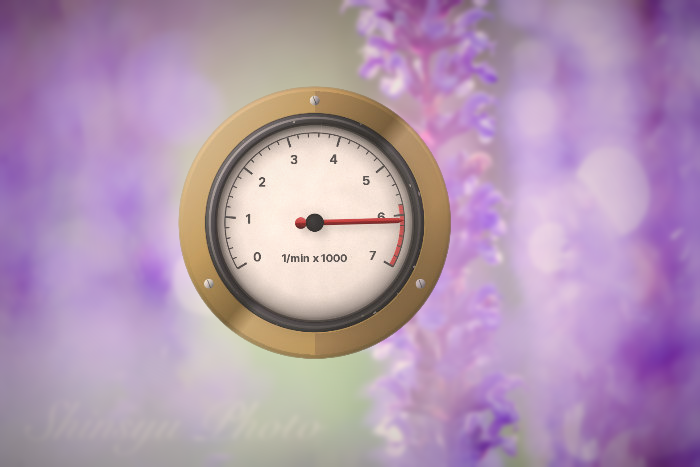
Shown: 6100
